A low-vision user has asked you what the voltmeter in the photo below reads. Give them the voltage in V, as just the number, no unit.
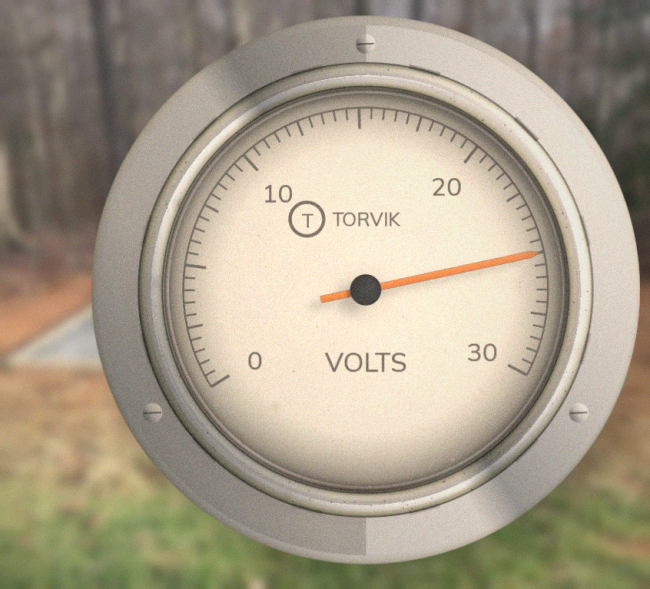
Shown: 25
